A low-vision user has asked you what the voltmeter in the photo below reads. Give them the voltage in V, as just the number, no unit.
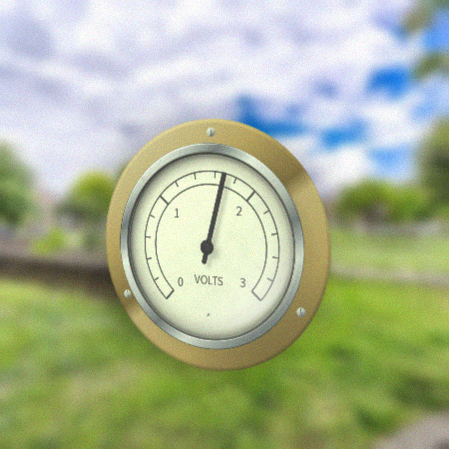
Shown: 1.7
